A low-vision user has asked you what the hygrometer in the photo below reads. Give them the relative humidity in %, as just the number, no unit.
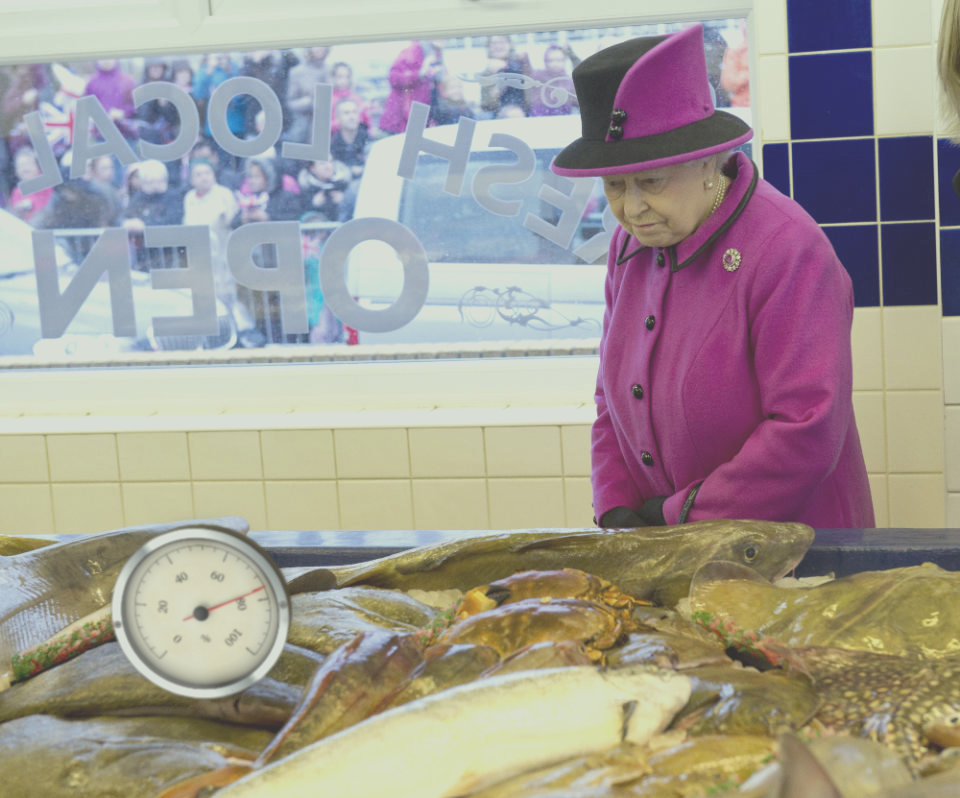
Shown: 76
